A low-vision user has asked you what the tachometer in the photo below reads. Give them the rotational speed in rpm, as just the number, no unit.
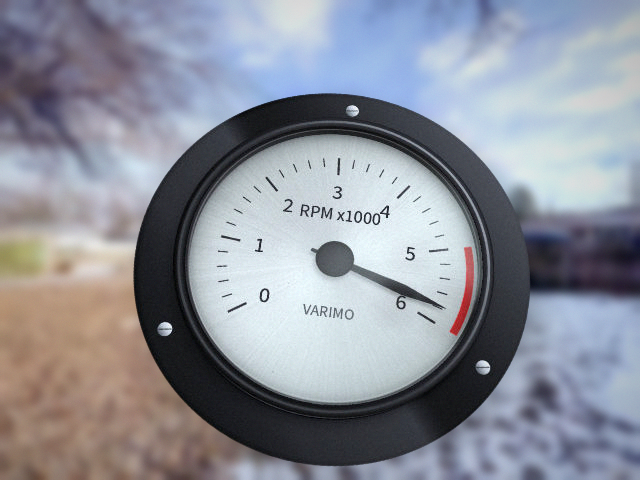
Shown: 5800
